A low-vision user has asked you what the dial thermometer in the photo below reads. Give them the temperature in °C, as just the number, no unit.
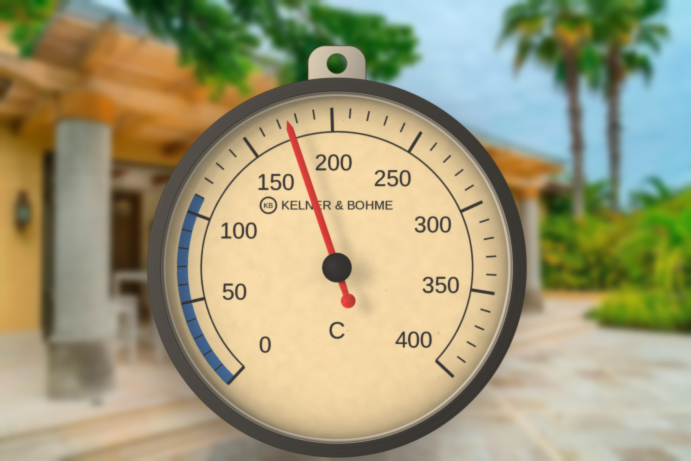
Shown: 175
